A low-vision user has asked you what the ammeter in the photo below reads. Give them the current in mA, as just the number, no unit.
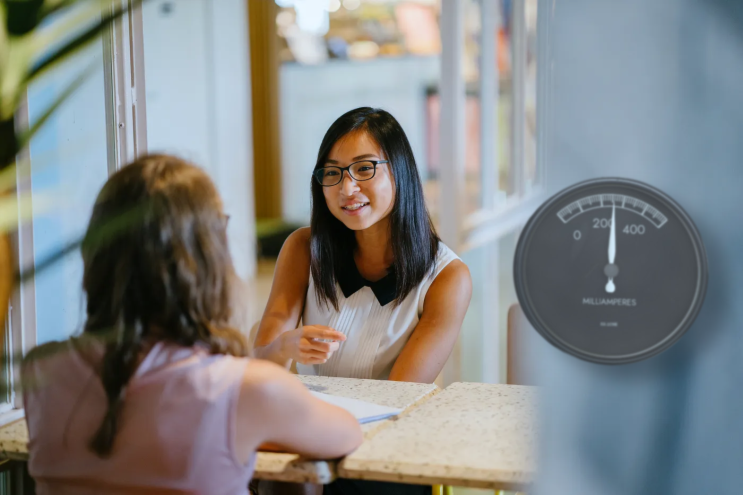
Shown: 250
